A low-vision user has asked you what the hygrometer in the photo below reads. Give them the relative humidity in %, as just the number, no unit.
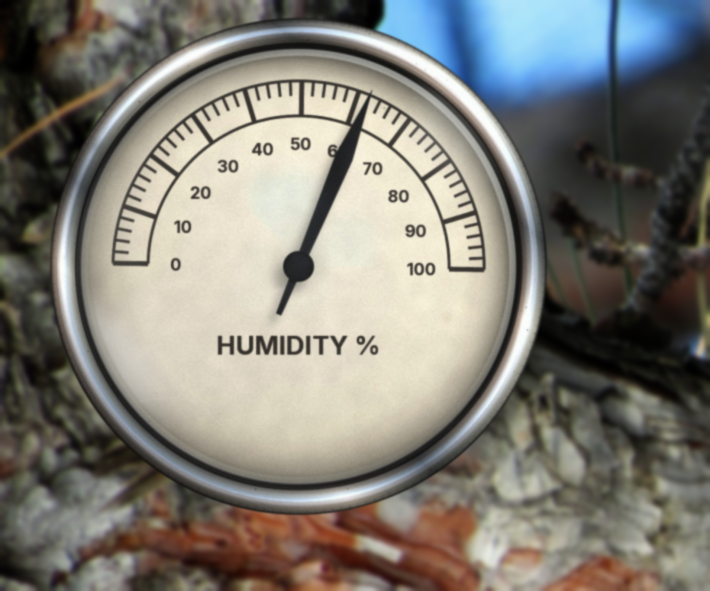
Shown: 62
